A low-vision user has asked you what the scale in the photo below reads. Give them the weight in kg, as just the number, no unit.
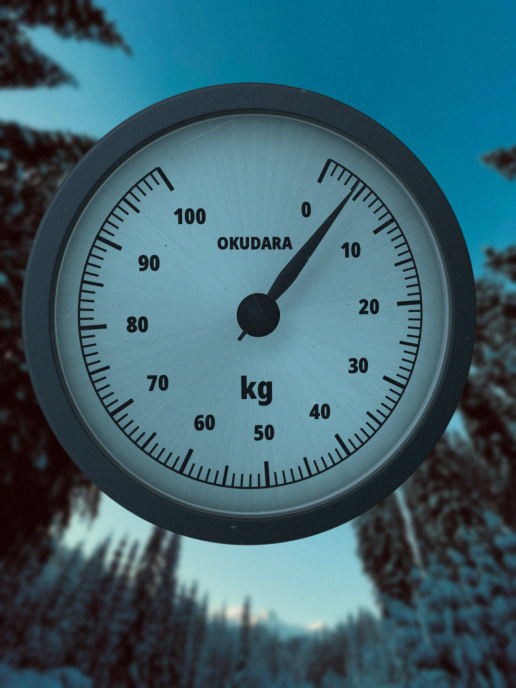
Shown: 4
